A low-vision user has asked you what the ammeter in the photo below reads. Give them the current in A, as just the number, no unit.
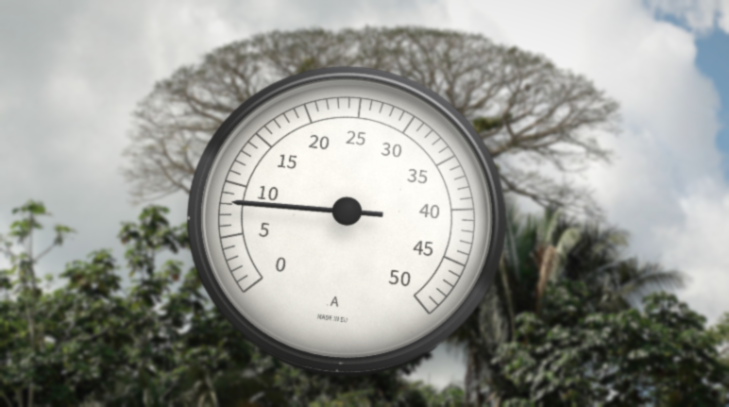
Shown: 8
